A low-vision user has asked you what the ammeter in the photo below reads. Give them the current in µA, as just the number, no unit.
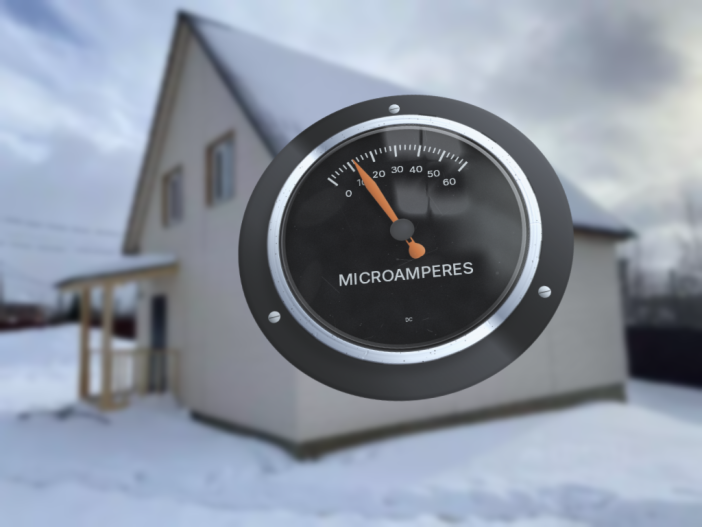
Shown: 12
